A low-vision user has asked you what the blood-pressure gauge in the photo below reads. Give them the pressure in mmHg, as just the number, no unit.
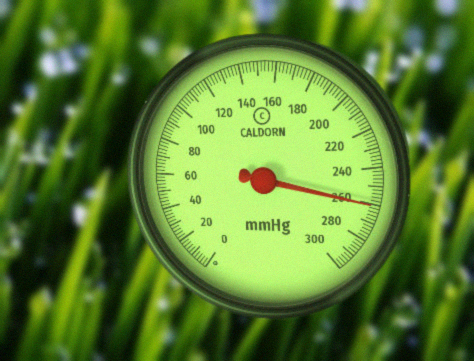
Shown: 260
